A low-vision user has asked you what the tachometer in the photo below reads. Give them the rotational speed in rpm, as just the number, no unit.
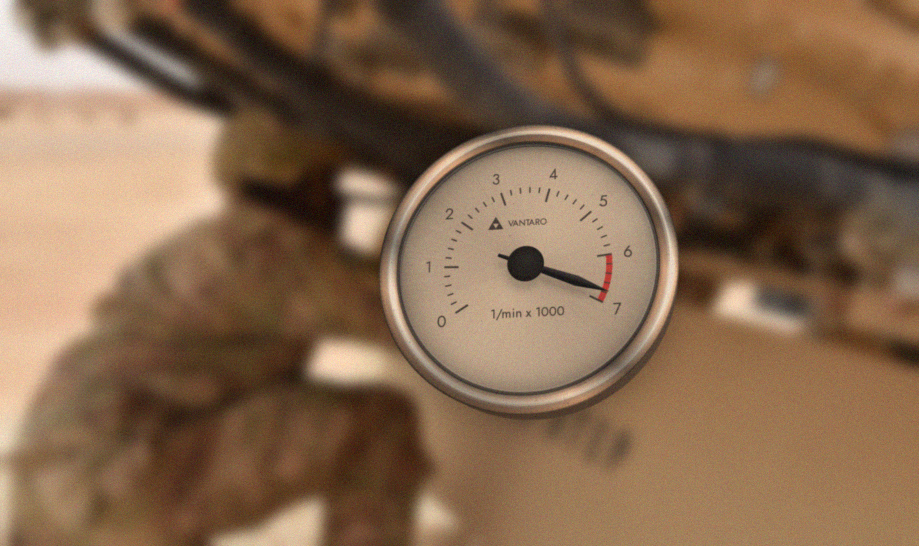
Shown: 6800
